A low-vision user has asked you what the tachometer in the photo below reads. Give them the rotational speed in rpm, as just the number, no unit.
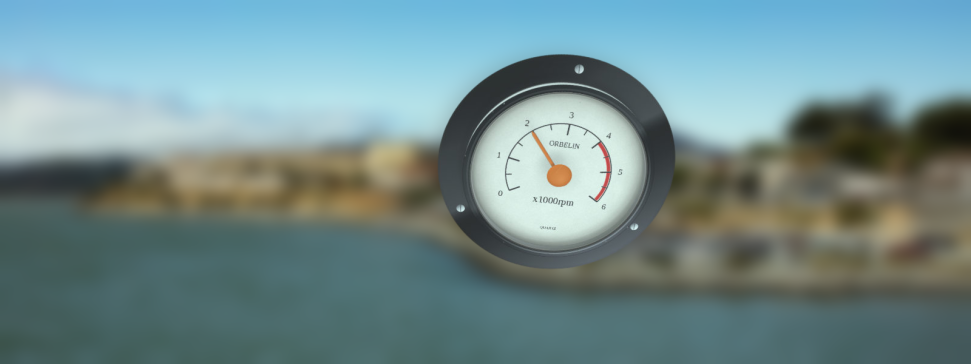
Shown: 2000
